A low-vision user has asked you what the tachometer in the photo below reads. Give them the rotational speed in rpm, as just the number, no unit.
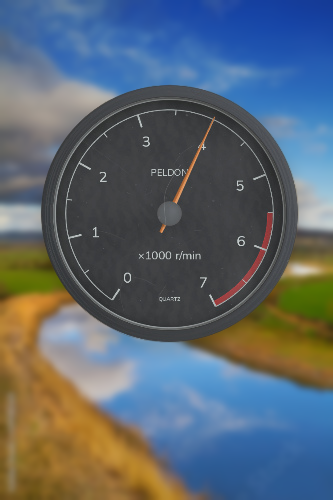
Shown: 4000
